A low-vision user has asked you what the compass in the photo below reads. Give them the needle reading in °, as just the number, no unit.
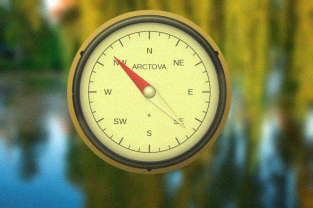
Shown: 315
